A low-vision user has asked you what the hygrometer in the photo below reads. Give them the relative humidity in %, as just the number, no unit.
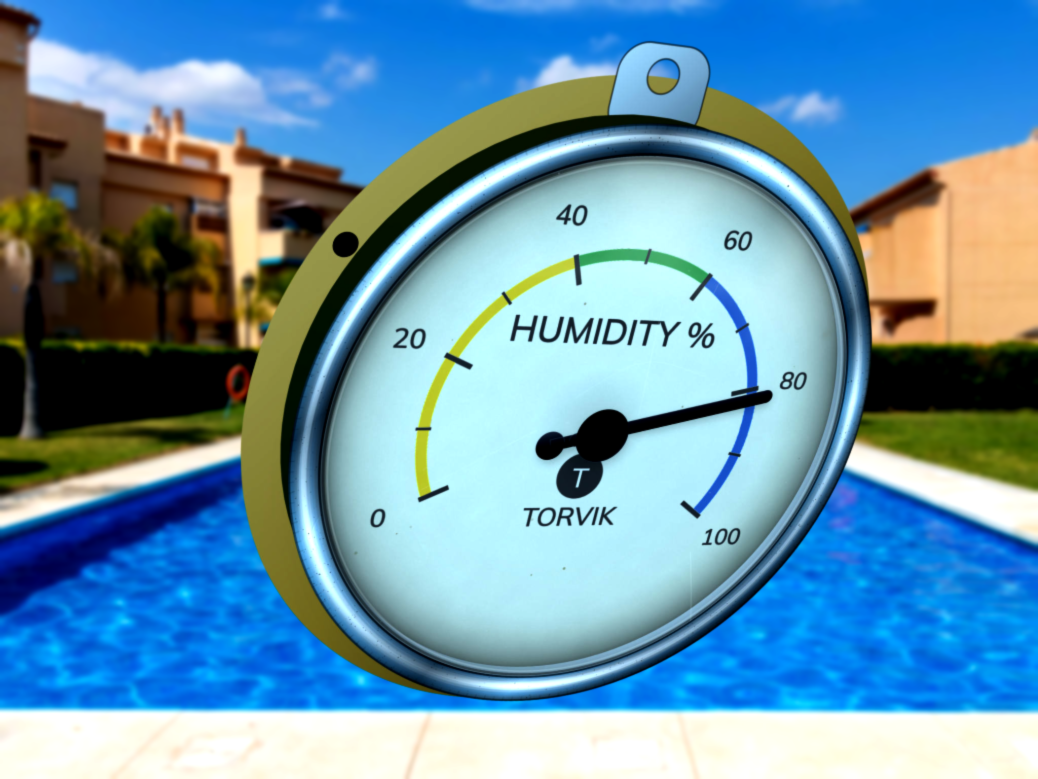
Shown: 80
